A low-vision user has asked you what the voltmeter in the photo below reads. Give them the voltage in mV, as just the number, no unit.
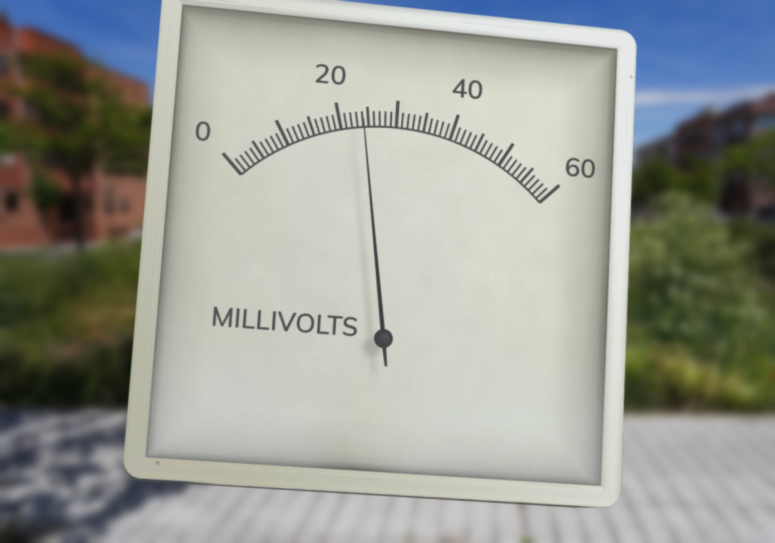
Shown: 24
